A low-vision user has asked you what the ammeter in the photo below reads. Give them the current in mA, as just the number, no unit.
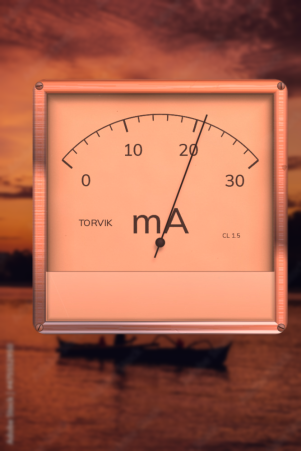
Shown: 21
